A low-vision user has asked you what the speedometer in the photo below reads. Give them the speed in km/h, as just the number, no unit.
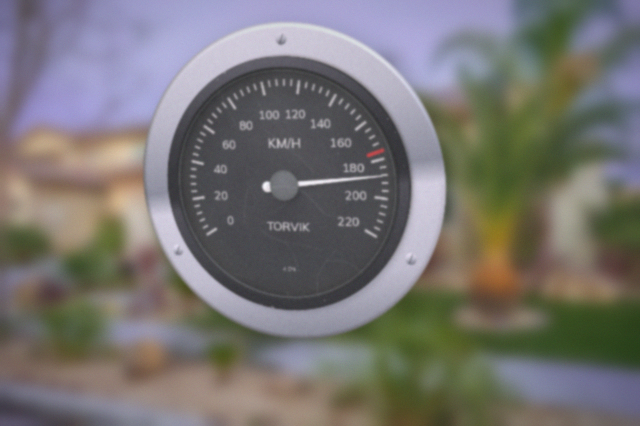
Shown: 188
